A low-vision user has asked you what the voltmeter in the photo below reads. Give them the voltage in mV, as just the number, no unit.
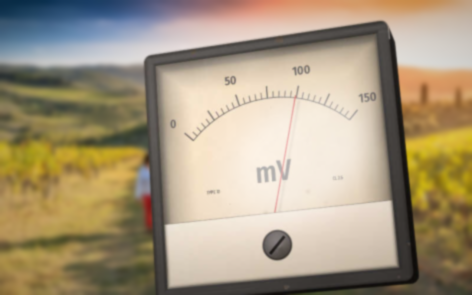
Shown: 100
